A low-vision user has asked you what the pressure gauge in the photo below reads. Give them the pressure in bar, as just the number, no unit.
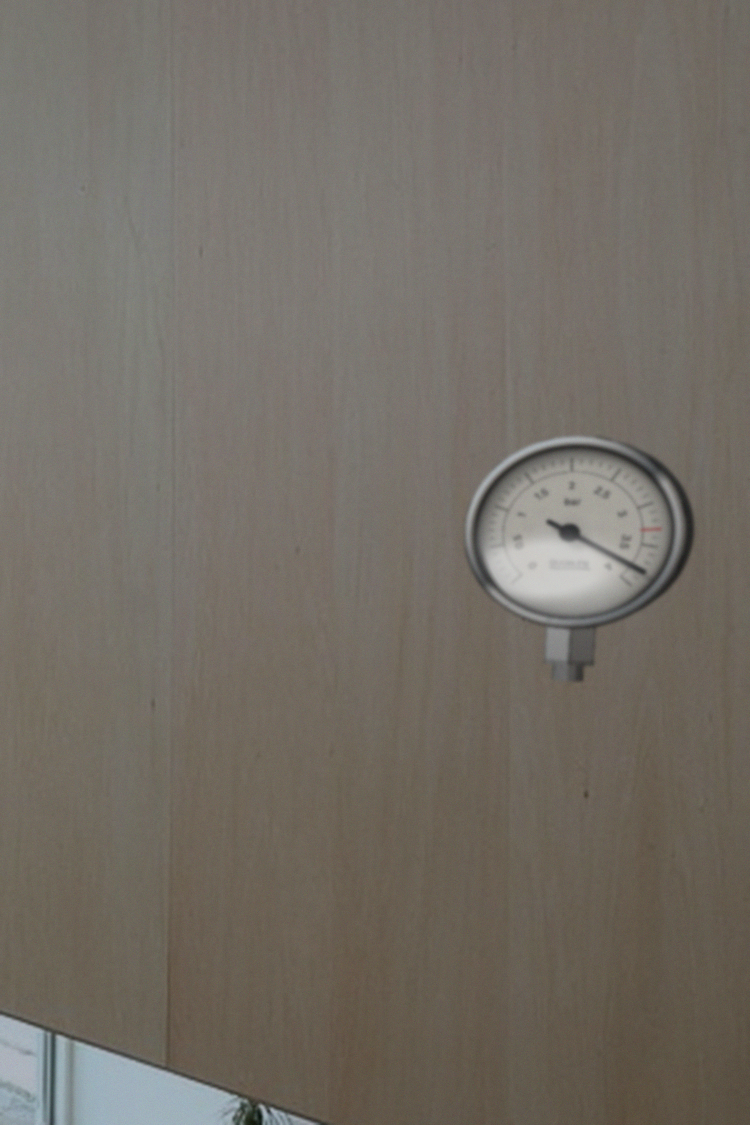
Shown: 3.8
